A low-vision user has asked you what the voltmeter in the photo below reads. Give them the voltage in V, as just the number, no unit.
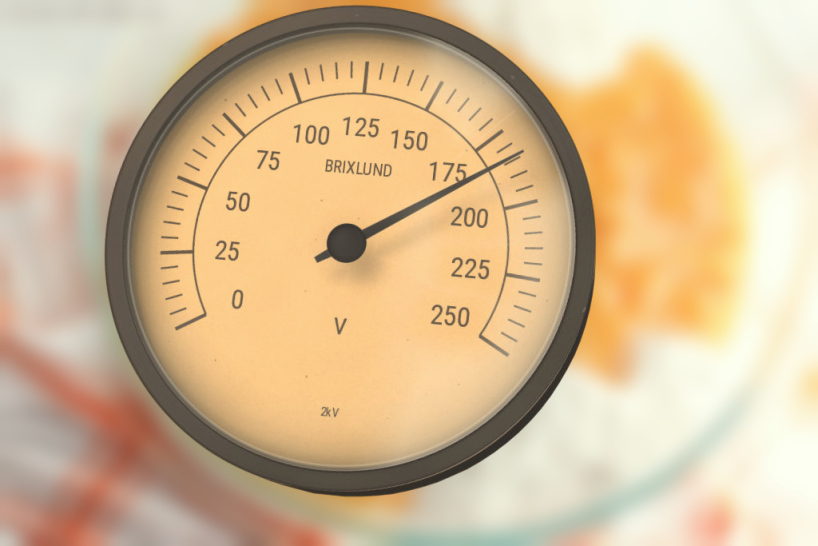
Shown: 185
